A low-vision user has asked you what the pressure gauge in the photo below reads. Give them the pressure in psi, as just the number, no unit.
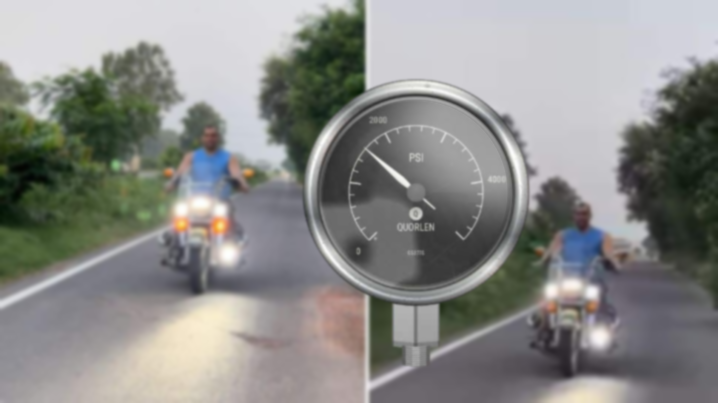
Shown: 1600
